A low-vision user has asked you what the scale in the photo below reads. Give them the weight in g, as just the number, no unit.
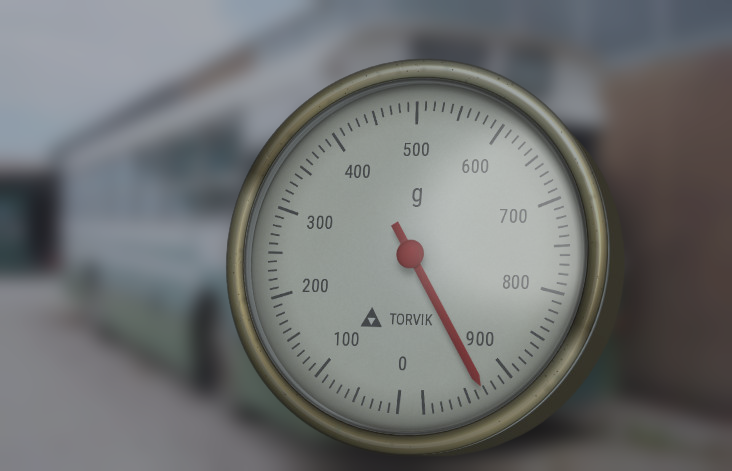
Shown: 930
